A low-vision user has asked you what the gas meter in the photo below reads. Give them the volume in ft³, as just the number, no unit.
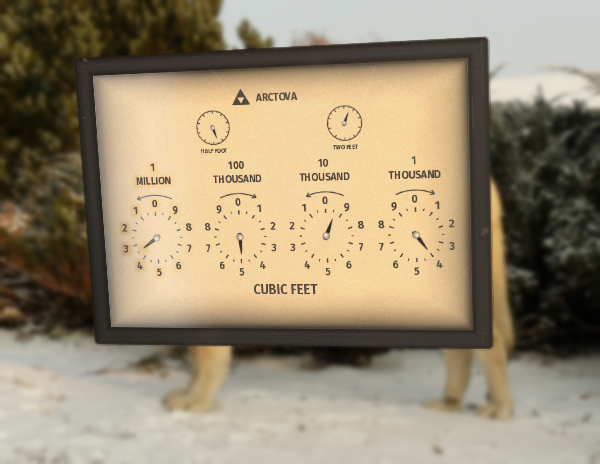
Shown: 349400
